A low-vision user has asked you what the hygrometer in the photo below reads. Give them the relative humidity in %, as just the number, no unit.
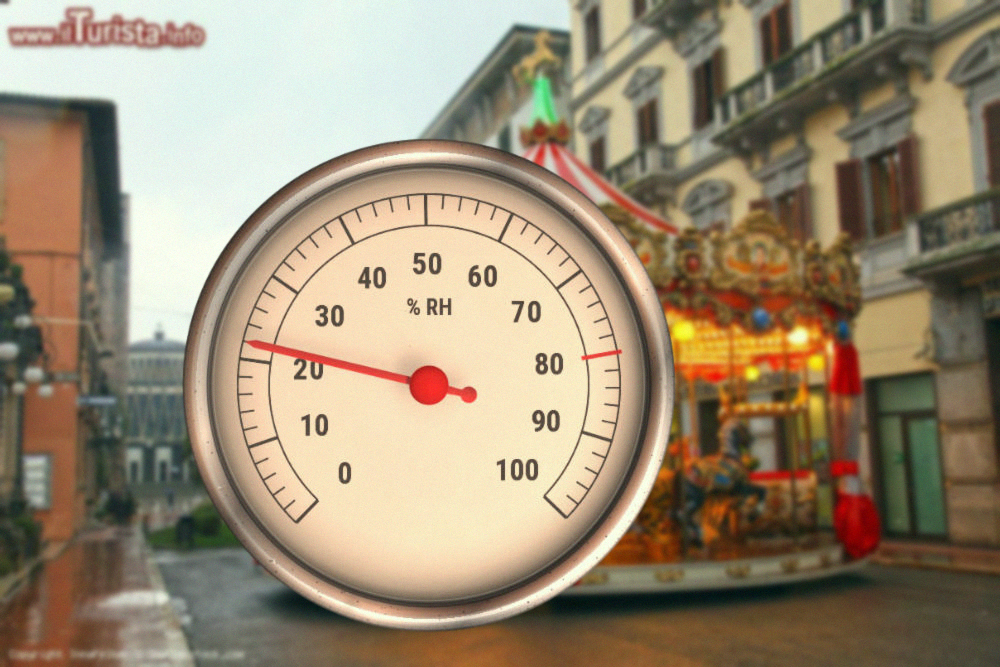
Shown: 22
